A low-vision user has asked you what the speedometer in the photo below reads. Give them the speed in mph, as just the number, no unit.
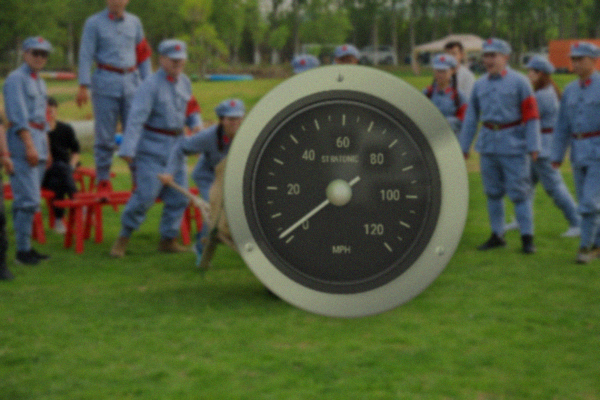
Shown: 2.5
